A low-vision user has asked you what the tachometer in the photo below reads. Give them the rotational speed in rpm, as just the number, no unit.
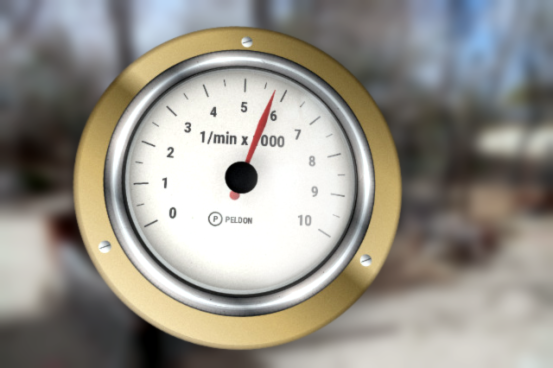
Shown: 5750
